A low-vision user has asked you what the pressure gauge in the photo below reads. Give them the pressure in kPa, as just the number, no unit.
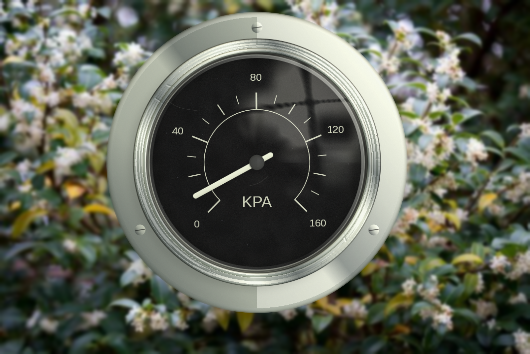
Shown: 10
